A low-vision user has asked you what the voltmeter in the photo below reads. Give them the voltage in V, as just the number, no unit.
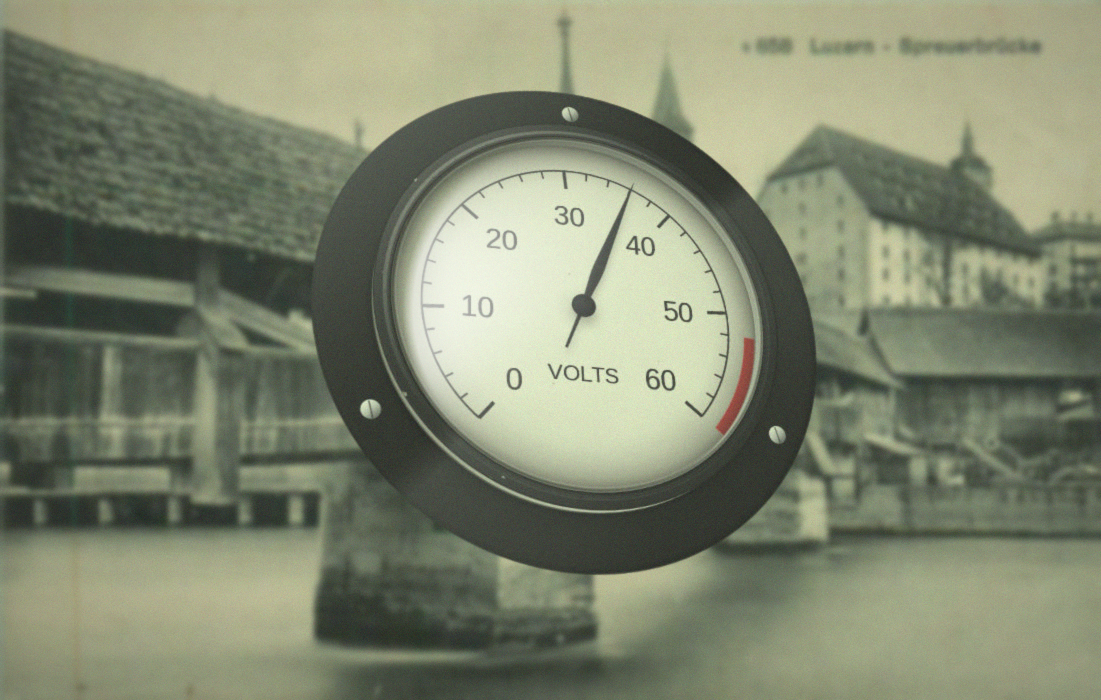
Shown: 36
